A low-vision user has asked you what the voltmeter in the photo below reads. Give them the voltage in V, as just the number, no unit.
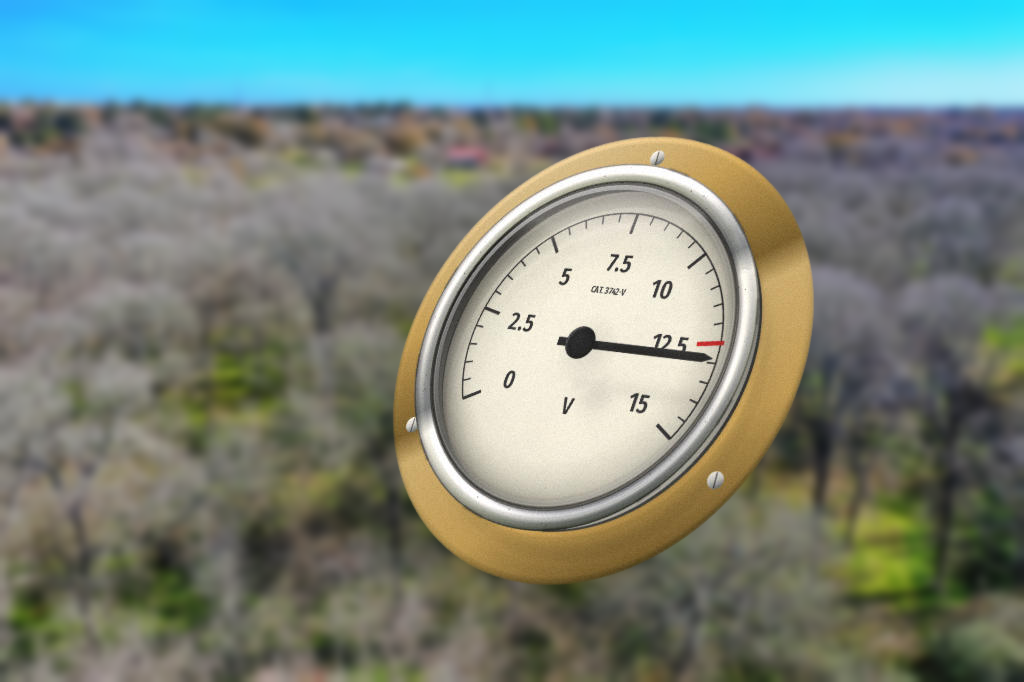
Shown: 13
